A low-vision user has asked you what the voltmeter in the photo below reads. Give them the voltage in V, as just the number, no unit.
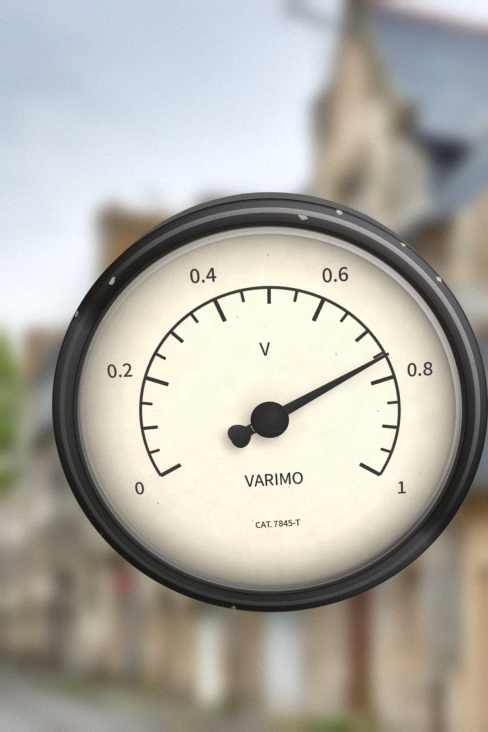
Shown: 0.75
